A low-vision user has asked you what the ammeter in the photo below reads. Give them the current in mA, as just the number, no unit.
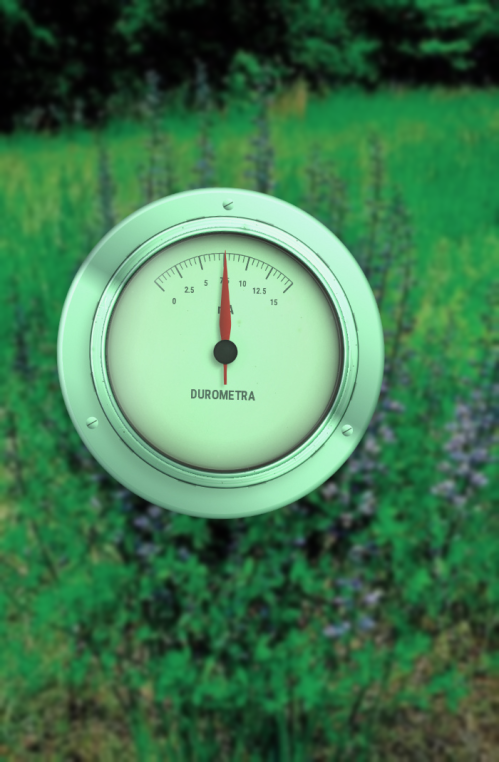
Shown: 7.5
